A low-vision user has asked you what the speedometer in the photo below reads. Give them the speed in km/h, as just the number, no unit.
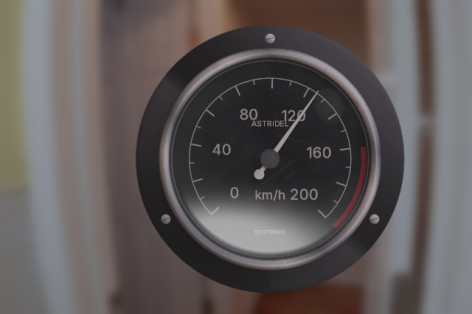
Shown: 125
